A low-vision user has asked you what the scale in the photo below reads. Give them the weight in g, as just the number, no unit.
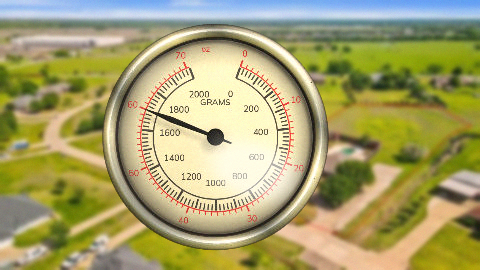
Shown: 1700
